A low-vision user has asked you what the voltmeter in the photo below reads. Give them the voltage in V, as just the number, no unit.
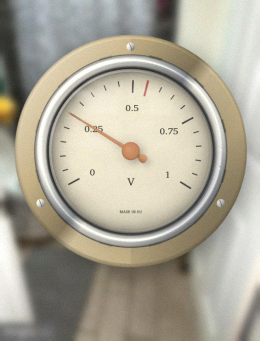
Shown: 0.25
